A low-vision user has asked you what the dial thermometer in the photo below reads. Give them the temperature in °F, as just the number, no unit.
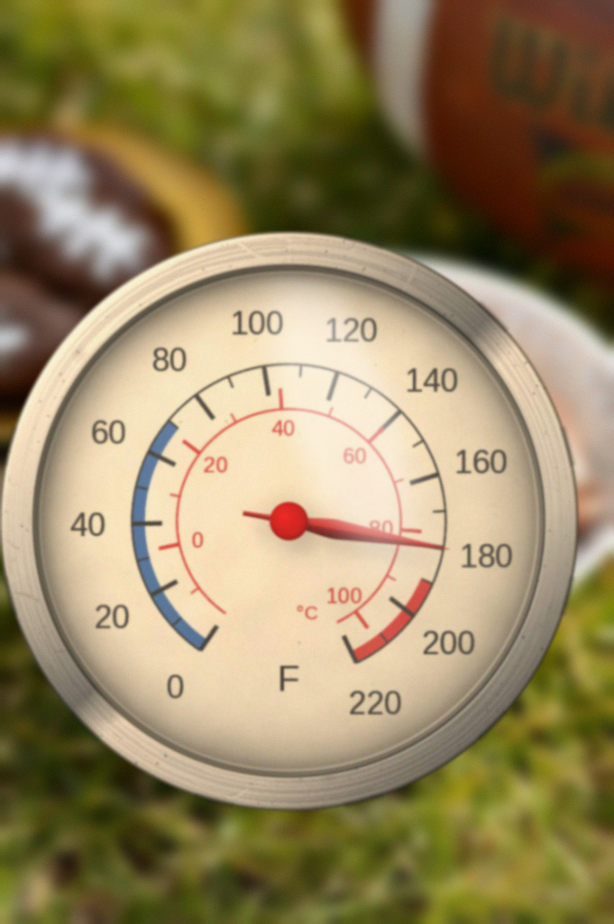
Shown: 180
